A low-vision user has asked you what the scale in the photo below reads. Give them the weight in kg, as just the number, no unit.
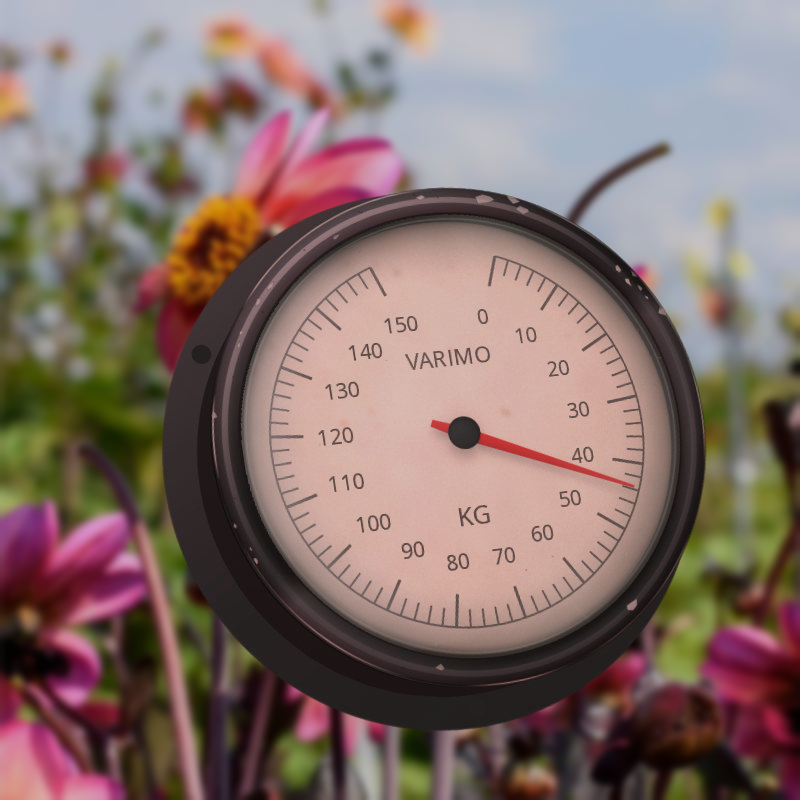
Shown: 44
